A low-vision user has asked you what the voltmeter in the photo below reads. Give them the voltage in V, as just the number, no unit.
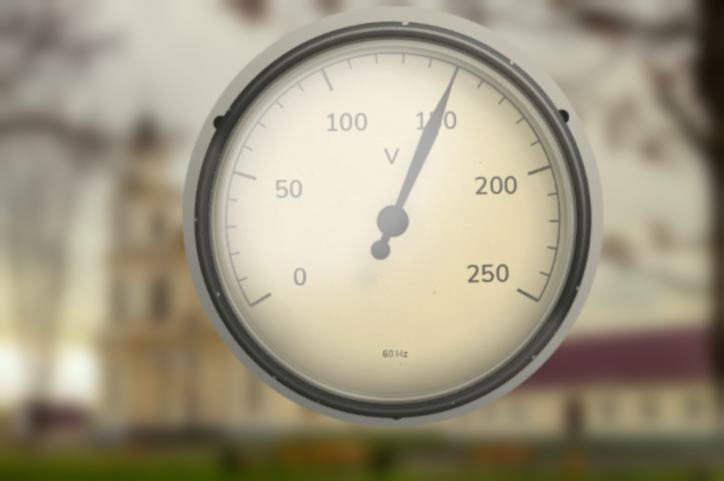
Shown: 150
